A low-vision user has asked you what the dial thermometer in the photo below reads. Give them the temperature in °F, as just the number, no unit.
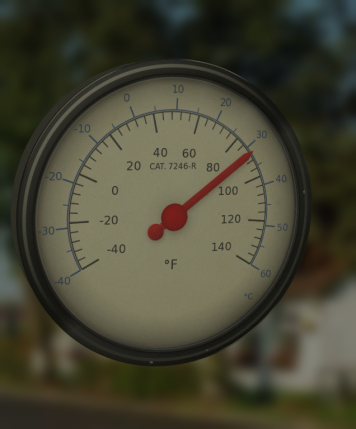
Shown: 88
